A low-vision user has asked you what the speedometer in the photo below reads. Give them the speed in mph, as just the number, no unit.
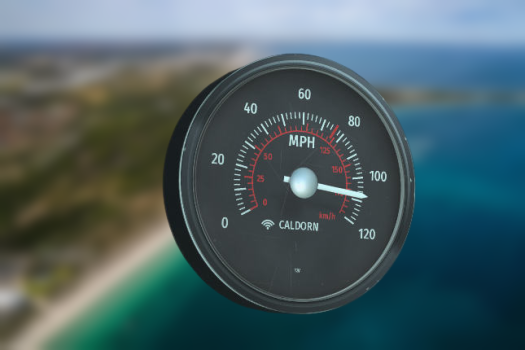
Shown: 108
